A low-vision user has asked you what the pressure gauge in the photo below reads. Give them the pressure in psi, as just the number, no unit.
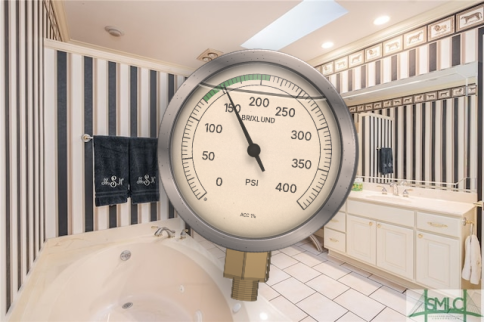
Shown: 155
